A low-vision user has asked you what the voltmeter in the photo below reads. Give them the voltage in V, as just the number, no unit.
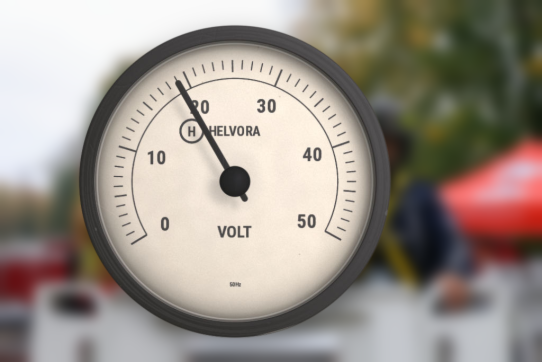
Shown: 19
